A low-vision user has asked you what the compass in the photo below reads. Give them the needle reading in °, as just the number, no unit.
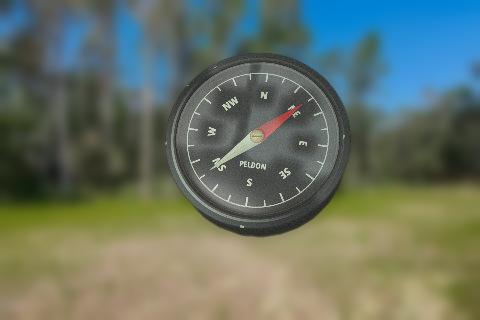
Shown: 45
